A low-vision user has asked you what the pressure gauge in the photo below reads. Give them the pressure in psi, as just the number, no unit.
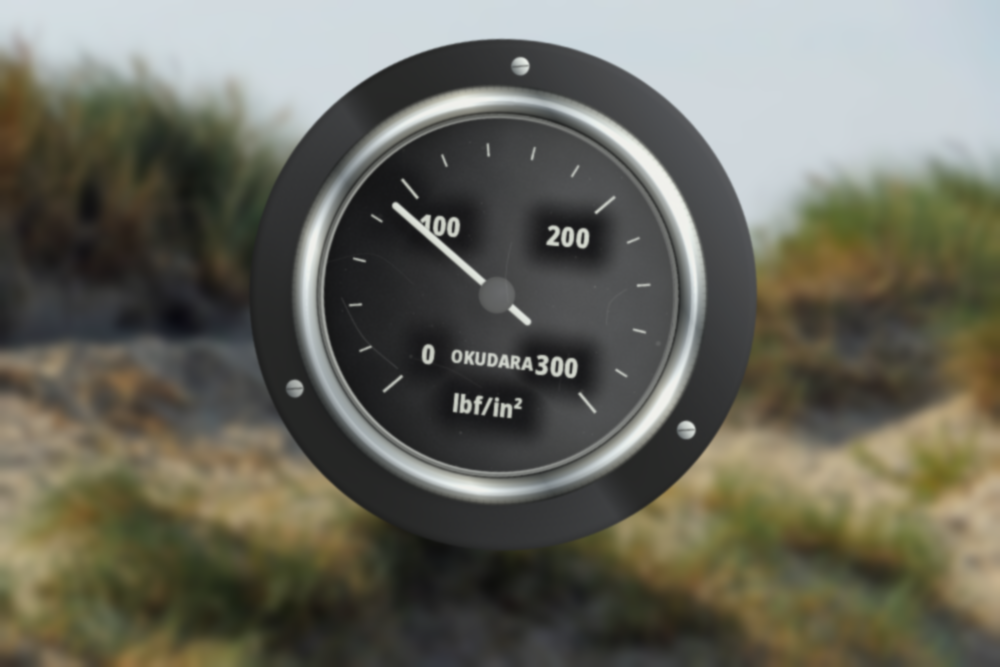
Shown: 90
